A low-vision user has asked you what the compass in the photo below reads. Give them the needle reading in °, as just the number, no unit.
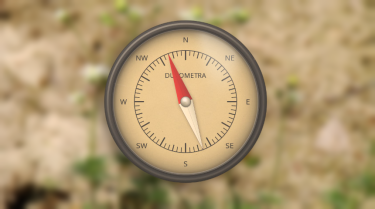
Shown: 340
